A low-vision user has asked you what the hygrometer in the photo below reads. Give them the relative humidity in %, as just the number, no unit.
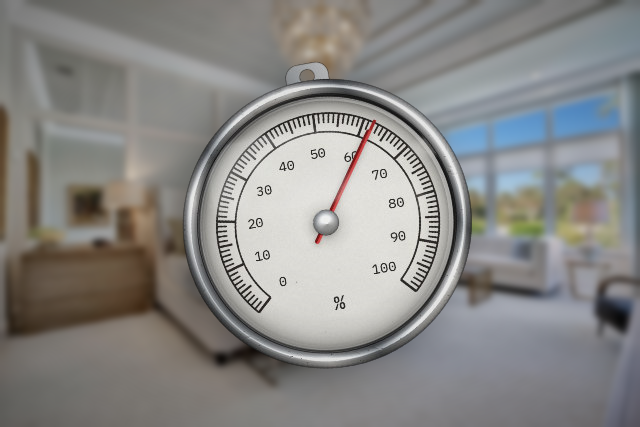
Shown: 62
